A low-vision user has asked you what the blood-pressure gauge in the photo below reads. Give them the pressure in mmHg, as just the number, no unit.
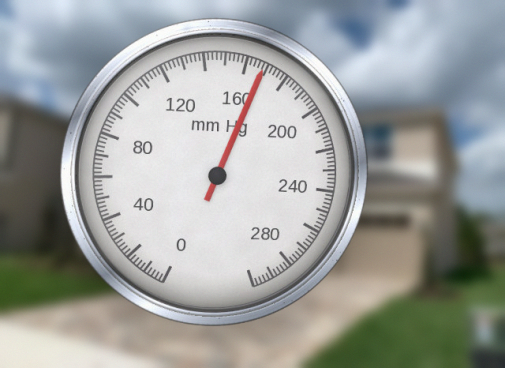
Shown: 168
